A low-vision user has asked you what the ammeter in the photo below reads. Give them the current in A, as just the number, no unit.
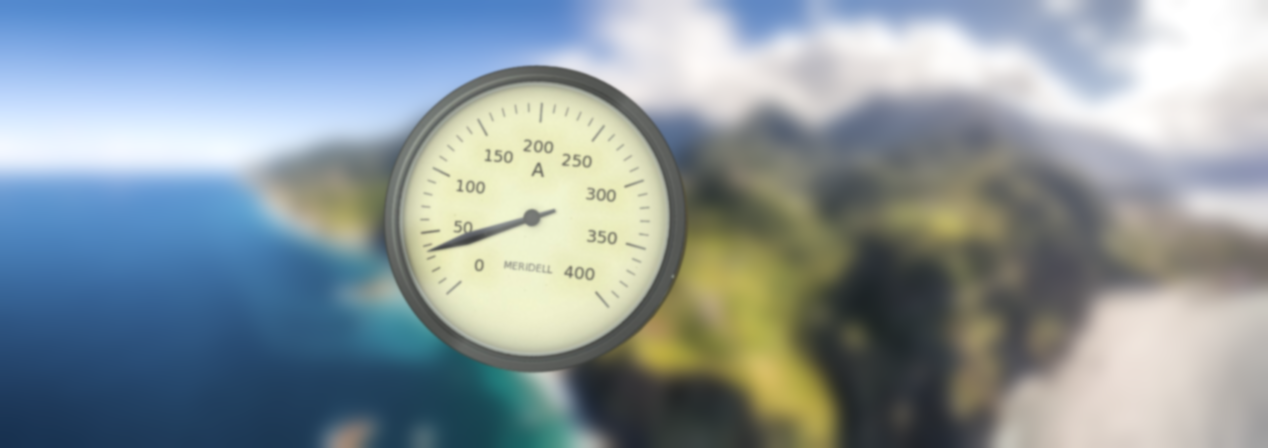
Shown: 35
